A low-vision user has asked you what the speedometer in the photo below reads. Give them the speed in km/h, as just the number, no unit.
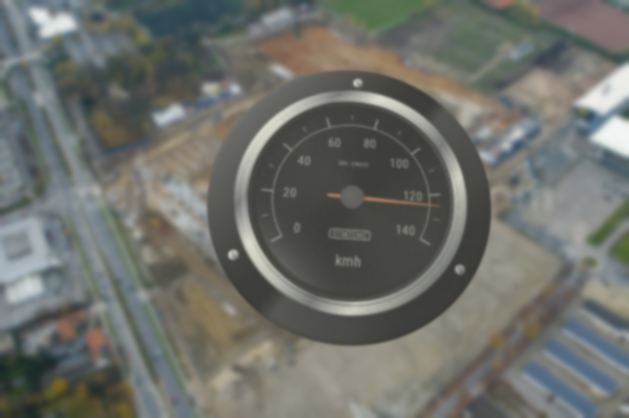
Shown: 125
